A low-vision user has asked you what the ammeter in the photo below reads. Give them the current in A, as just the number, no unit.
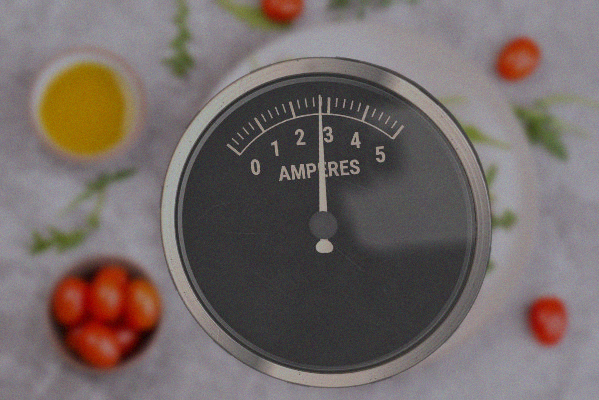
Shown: 2.8
